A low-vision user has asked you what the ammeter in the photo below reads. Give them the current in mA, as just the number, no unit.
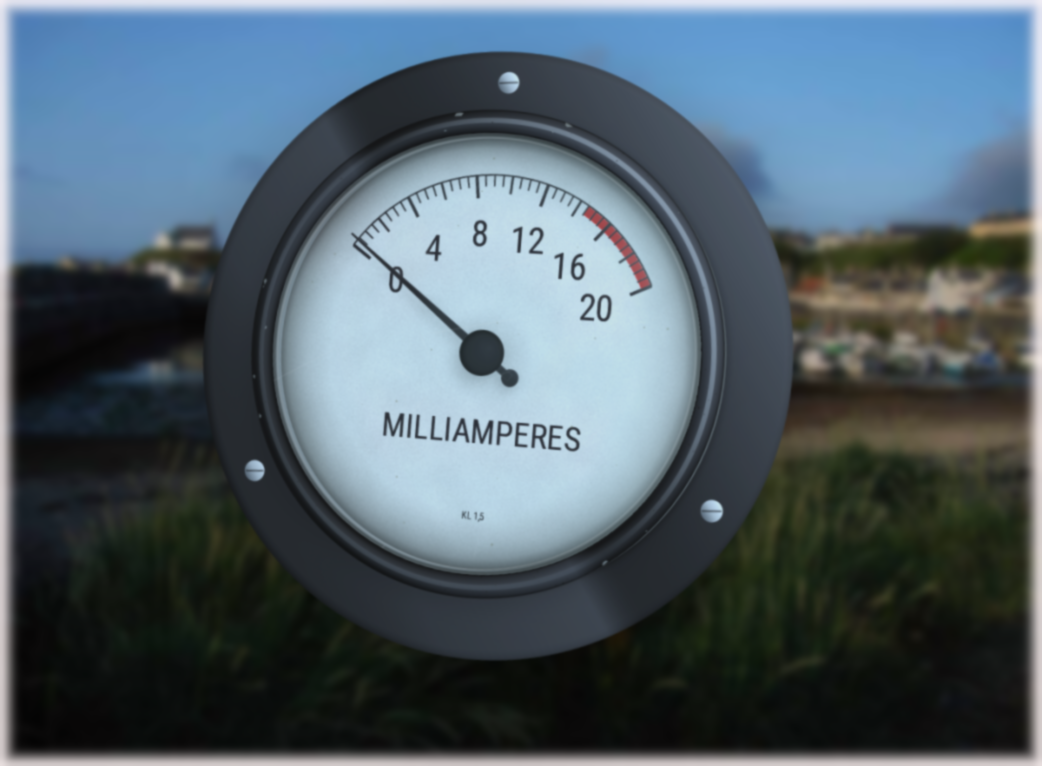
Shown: 0.5
